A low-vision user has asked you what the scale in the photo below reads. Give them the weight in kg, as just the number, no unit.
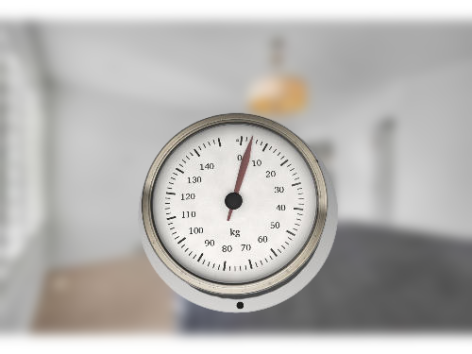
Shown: 4
